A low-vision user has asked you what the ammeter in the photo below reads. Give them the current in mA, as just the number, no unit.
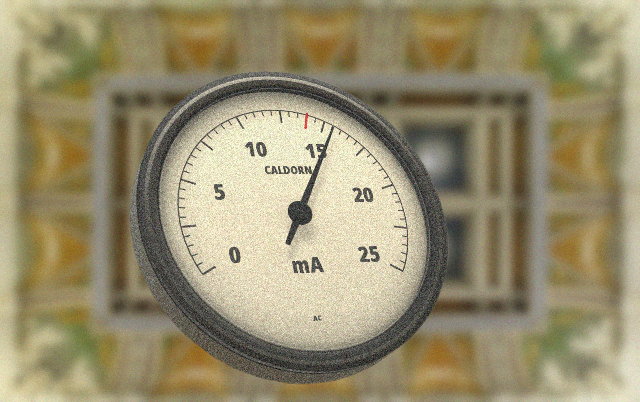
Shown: 15.5
